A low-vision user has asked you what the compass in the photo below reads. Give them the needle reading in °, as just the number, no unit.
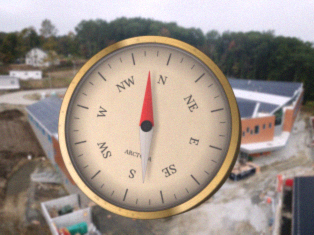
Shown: 345
